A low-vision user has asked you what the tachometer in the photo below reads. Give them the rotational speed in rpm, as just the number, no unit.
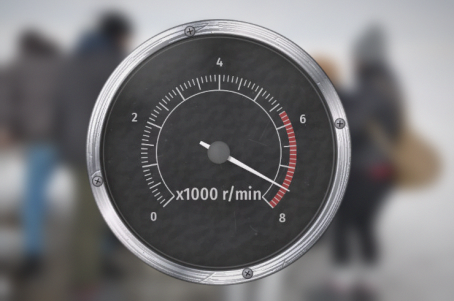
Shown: 7500
